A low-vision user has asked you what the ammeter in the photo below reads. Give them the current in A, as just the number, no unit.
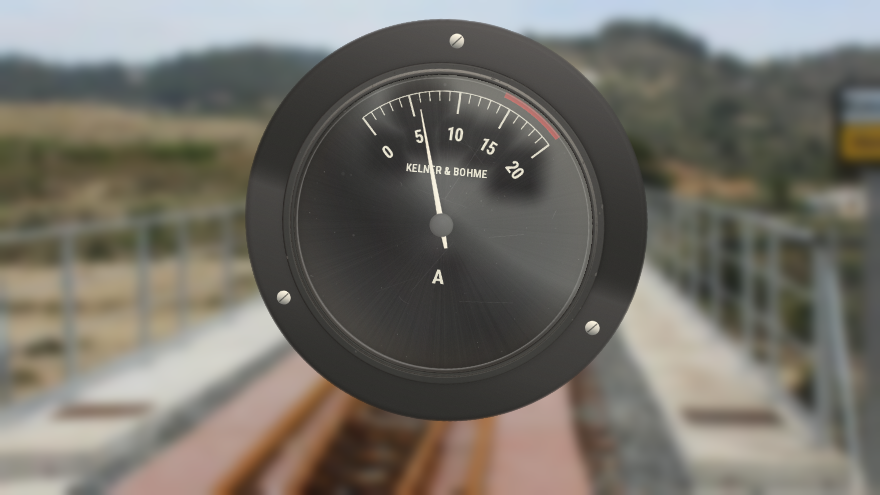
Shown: 6
